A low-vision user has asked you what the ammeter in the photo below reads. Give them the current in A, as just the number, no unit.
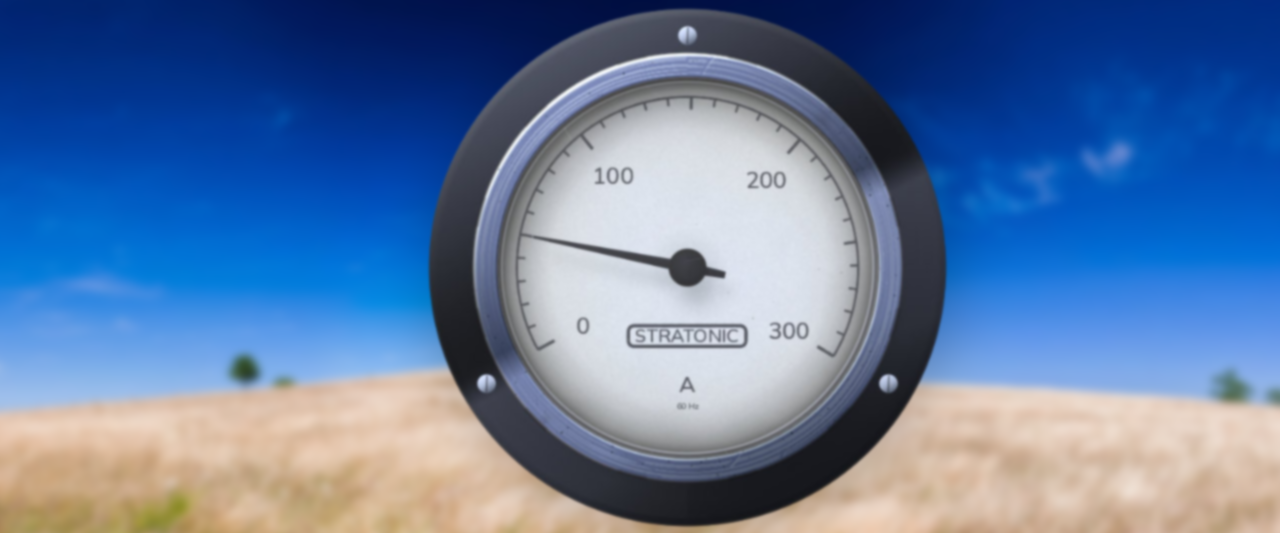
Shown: 50
